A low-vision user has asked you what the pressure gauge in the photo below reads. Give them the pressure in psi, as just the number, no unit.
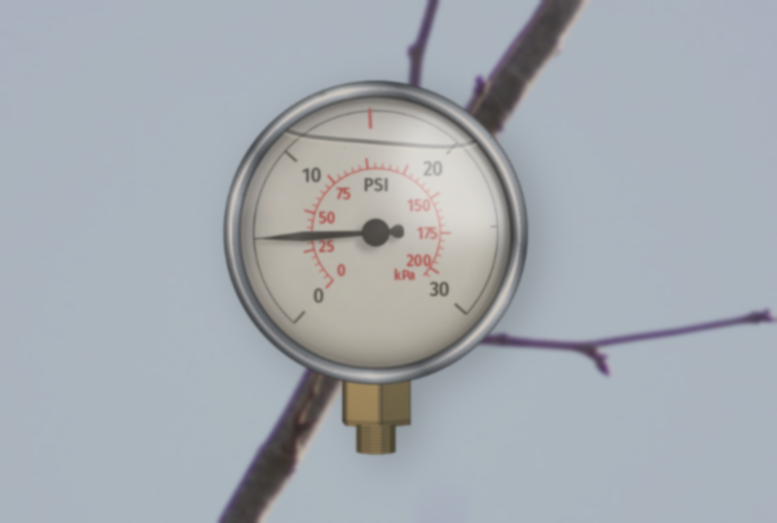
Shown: 5
